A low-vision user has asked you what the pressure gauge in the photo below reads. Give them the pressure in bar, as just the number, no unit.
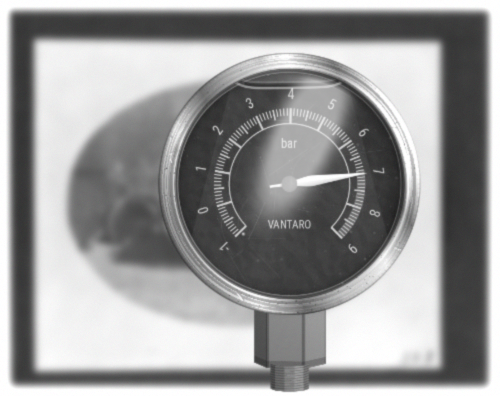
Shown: 7
